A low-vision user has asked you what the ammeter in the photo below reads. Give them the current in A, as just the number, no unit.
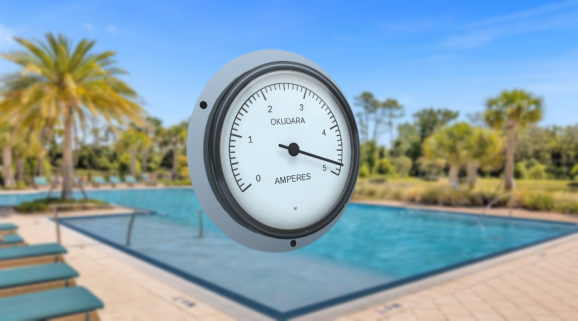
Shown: 4.8
